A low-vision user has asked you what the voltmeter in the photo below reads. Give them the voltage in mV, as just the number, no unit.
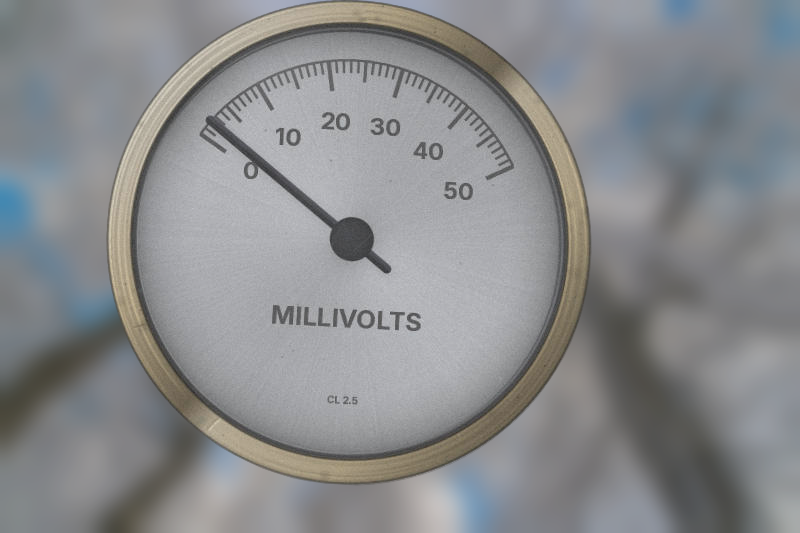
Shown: 2
